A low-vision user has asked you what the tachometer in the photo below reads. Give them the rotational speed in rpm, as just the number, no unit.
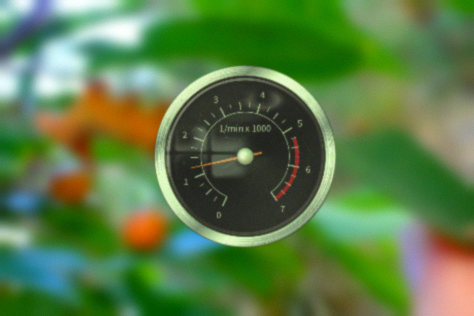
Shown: 1250
